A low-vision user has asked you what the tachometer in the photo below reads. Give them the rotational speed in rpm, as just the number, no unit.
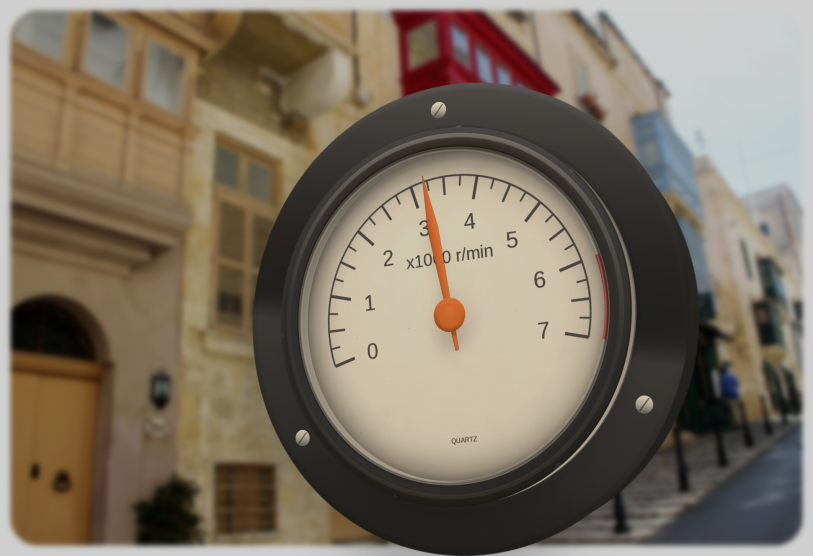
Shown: 3250
